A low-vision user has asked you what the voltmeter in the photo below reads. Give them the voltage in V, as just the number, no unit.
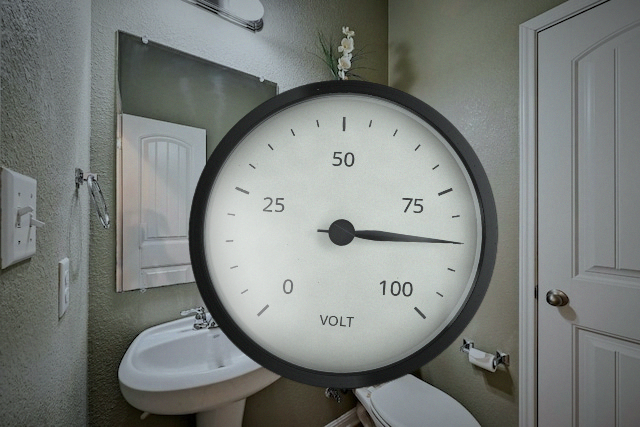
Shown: 85
